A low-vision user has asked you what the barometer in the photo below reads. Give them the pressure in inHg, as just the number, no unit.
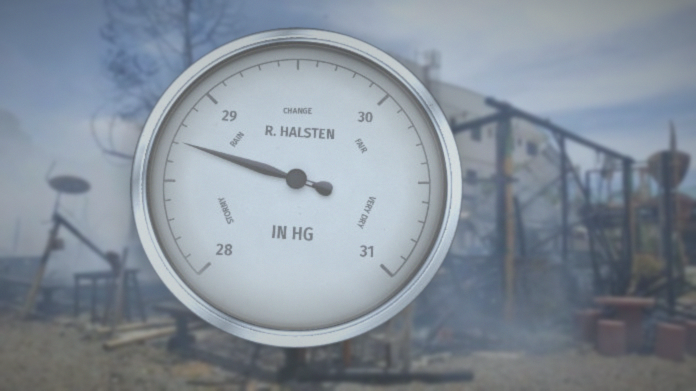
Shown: 28.7
